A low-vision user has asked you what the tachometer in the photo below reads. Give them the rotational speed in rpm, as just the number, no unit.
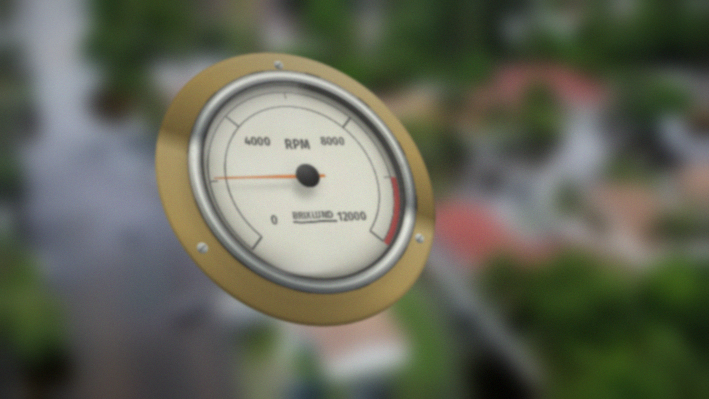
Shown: 2000
